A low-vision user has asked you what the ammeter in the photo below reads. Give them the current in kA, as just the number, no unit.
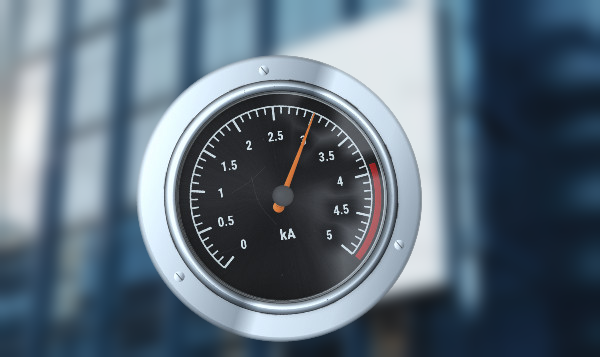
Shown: 3
